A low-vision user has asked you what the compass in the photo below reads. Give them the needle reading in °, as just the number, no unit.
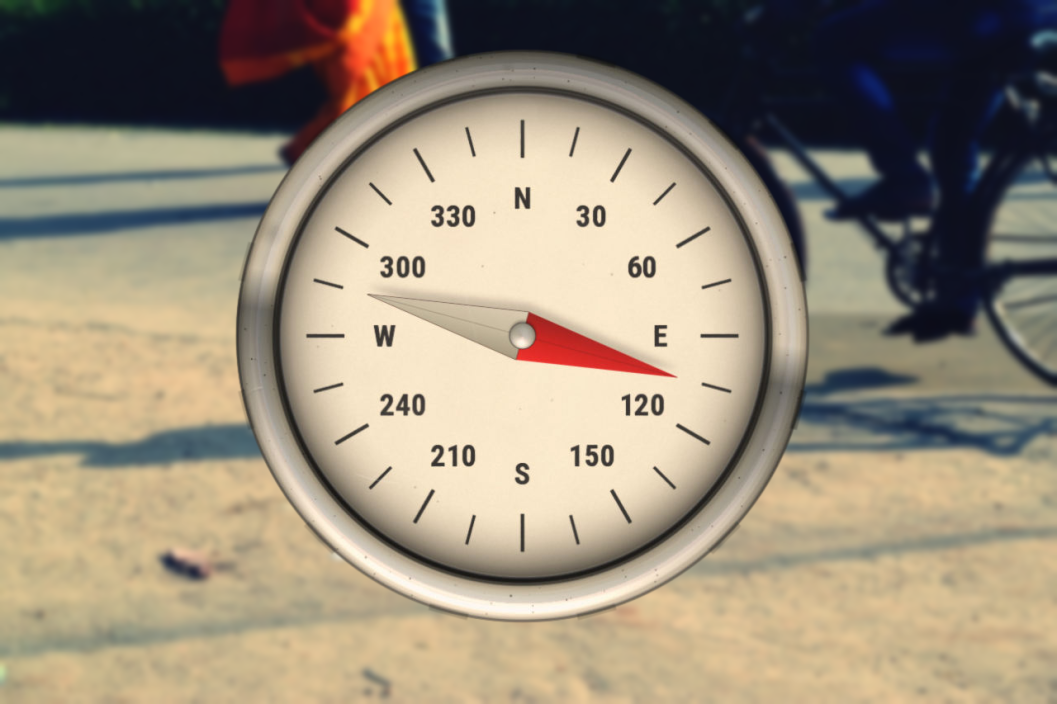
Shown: 105
